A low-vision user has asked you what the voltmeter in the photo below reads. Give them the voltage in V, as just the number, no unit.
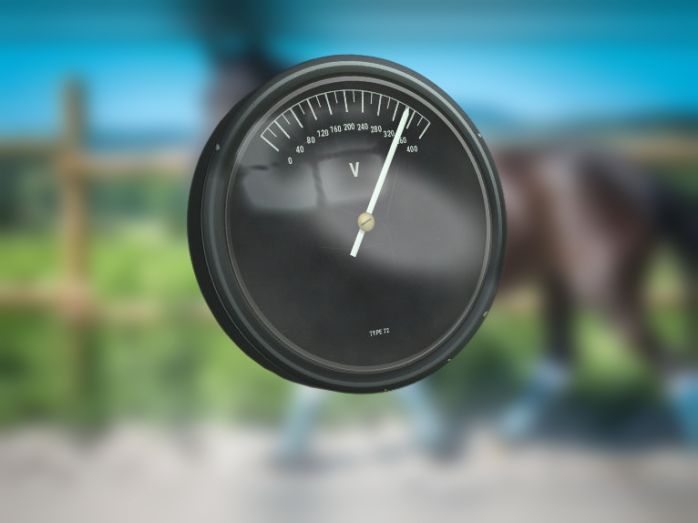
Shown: 340
